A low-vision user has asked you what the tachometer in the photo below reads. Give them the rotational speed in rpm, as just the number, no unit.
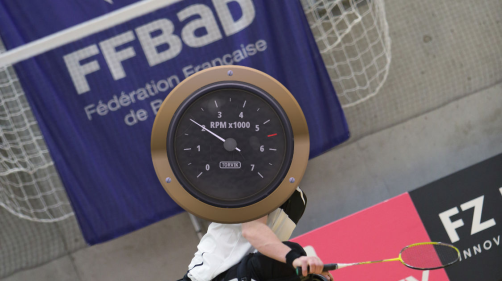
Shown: 2000
